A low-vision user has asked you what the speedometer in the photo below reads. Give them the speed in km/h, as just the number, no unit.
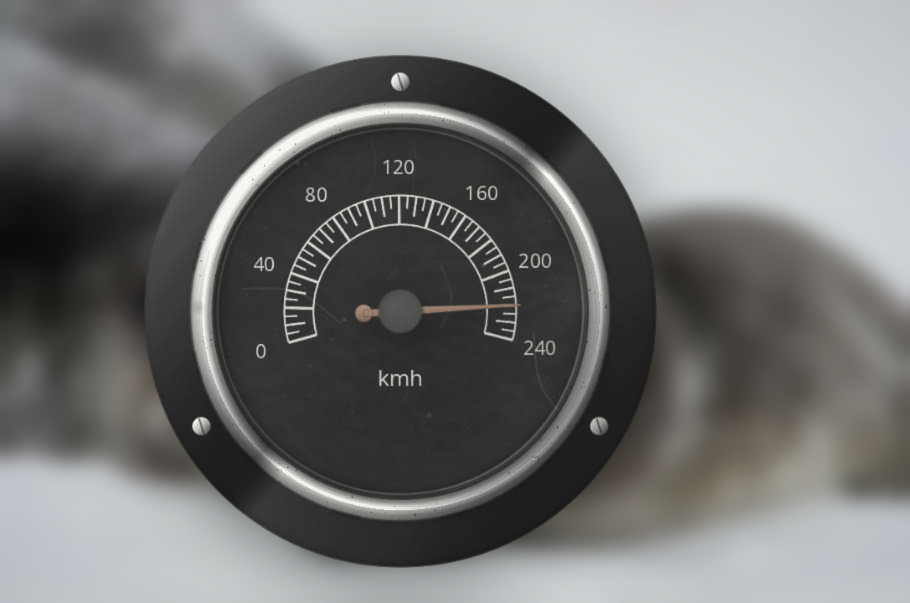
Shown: 220
